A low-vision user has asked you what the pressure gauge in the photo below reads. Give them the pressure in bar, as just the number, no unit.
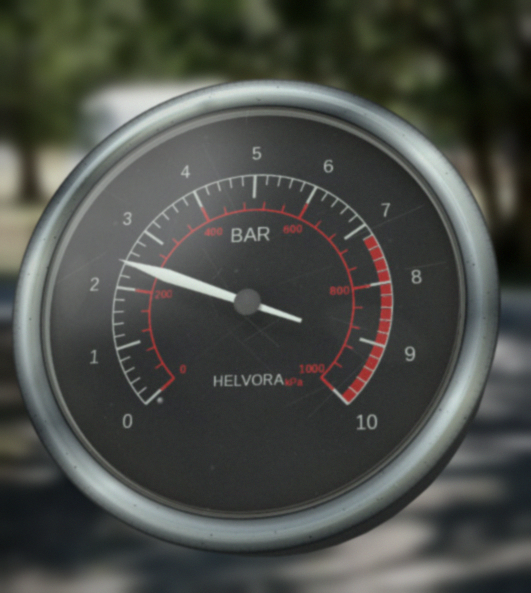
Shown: 2.4
